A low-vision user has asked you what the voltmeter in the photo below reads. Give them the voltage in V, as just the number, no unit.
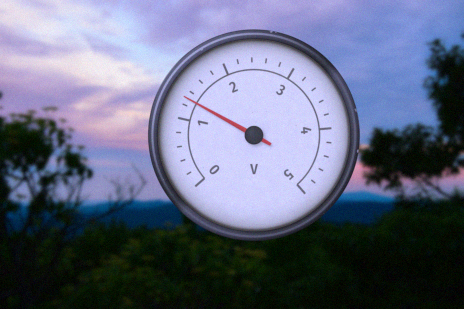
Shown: 1.3
